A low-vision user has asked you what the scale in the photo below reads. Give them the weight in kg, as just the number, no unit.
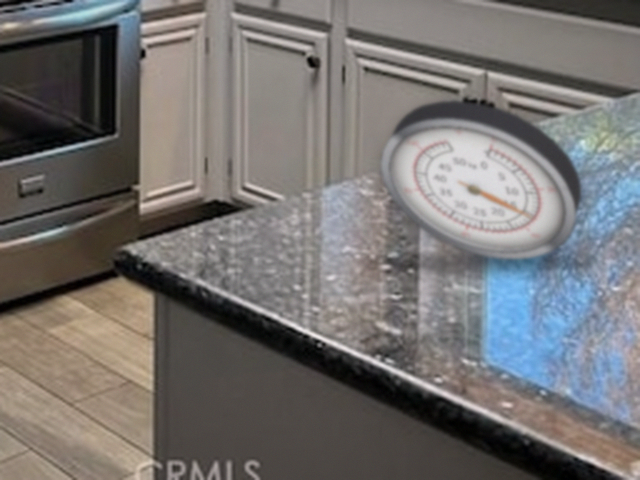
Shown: 15
